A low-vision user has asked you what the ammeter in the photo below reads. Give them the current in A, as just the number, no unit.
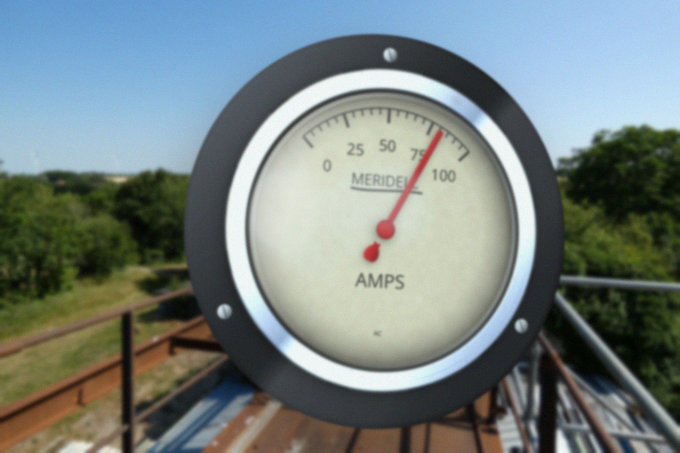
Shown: 80
